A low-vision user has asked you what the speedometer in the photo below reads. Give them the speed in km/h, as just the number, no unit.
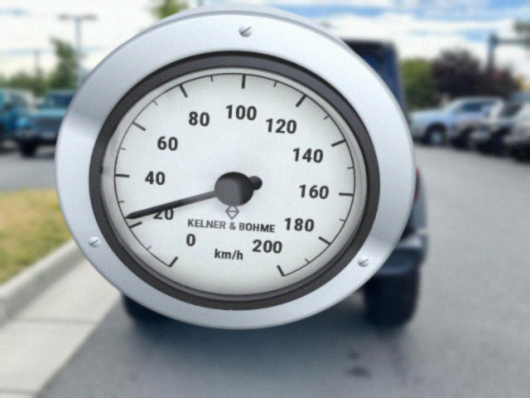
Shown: 25
